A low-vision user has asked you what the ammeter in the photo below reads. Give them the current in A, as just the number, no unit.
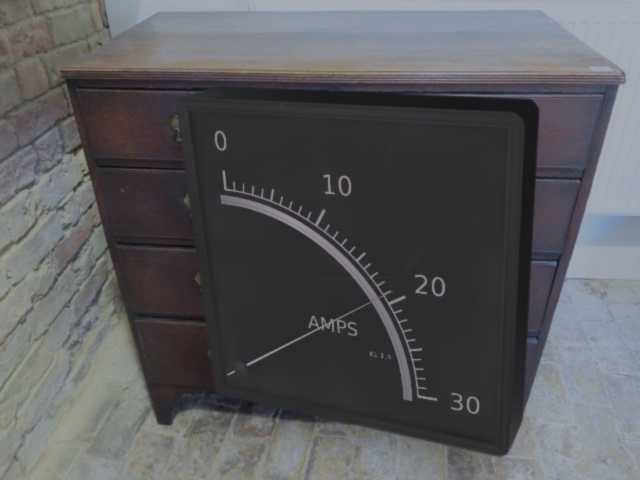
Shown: 19
